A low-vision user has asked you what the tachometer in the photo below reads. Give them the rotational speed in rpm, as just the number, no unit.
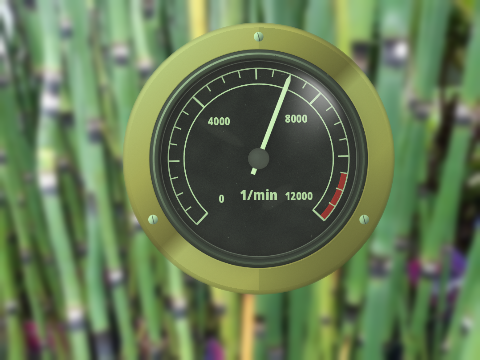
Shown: 7000
